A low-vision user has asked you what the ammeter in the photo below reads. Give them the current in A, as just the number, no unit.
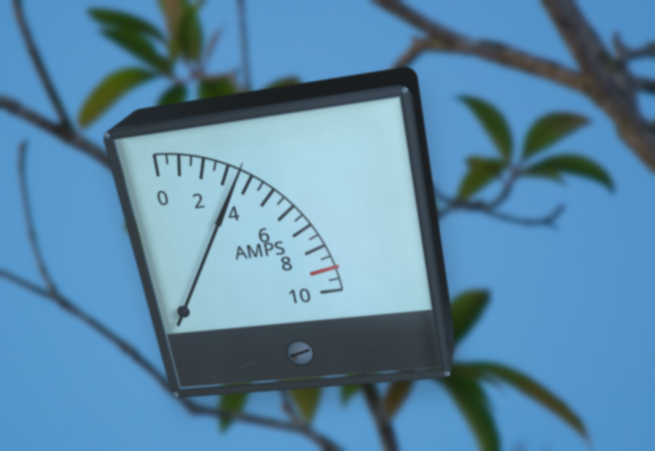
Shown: 3.5
